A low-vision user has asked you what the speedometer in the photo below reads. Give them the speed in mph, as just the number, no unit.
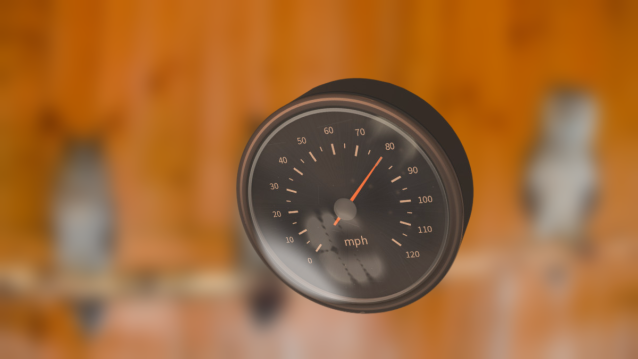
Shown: 80
